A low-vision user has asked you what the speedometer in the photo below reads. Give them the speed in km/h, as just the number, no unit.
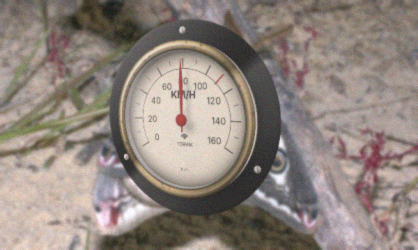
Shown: 80
